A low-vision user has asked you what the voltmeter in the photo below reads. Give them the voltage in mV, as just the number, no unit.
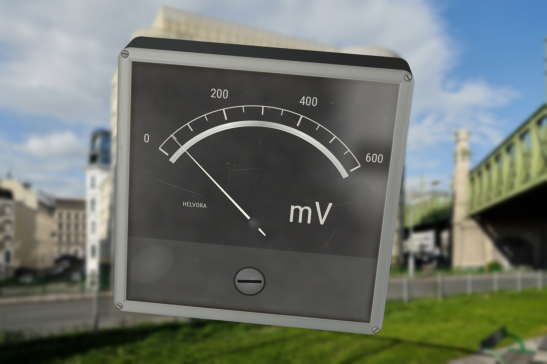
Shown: 50
